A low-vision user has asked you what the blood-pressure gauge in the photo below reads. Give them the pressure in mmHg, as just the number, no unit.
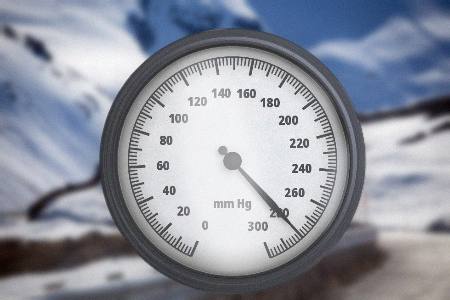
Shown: 280
